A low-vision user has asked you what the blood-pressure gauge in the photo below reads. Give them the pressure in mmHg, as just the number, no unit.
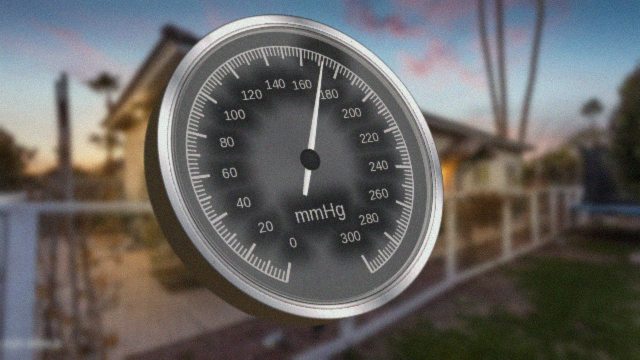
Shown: 170
